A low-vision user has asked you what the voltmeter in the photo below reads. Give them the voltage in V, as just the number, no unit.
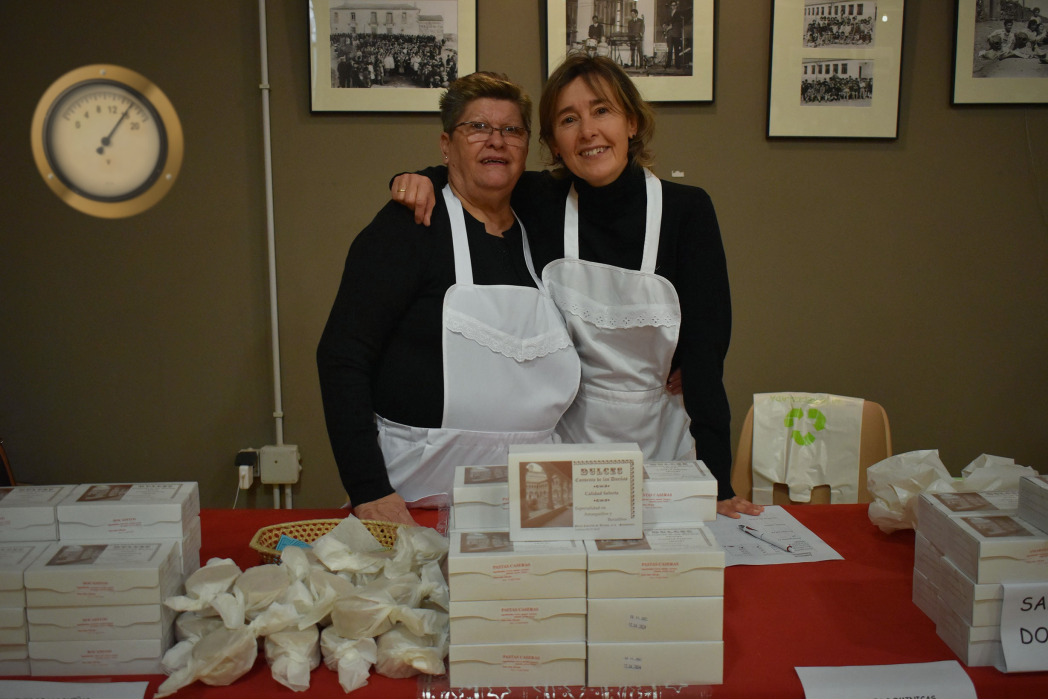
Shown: 16
